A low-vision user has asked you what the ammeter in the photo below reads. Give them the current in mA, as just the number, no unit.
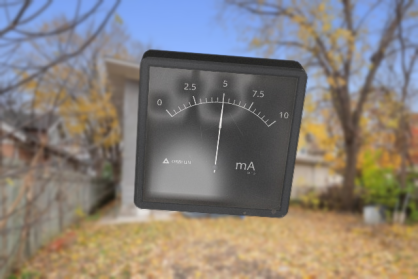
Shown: 5
